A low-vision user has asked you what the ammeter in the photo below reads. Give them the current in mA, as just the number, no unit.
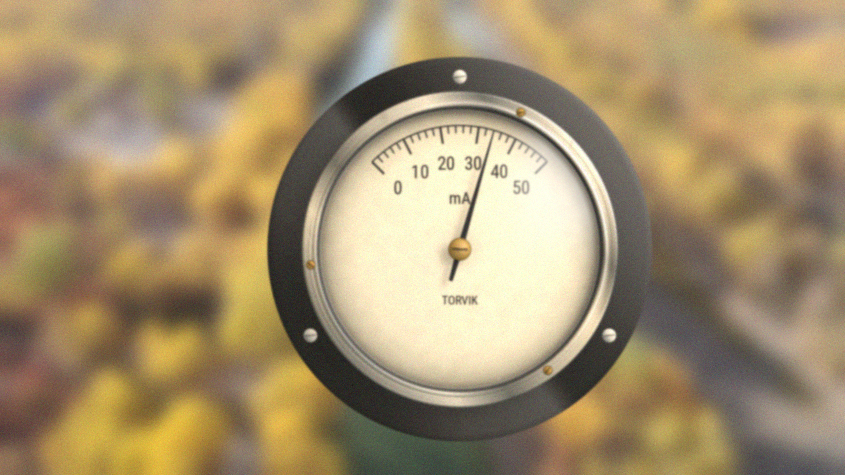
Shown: 34
